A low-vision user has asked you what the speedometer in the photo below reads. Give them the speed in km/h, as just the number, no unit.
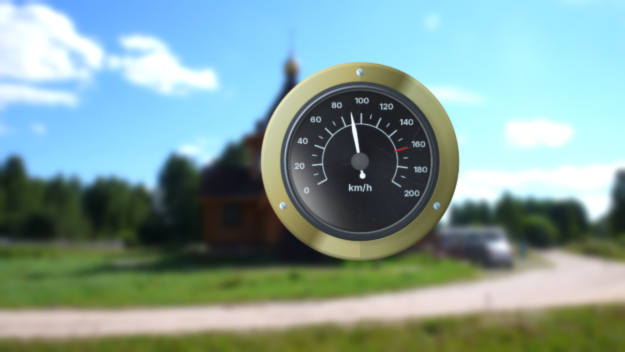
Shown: 90
